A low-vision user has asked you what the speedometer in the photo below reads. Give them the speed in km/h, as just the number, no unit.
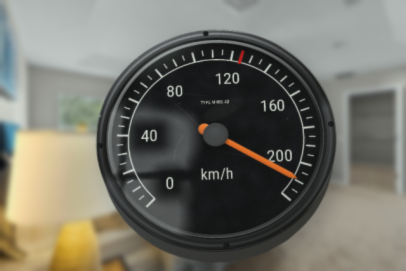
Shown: 210
